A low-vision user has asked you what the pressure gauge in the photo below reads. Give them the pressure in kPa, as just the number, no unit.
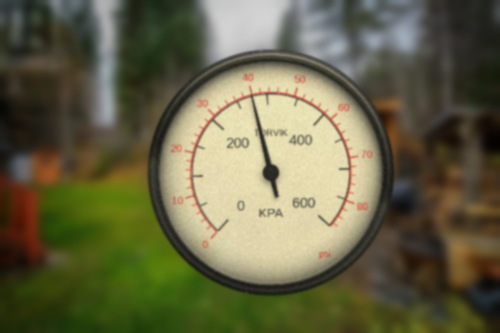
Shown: 275
